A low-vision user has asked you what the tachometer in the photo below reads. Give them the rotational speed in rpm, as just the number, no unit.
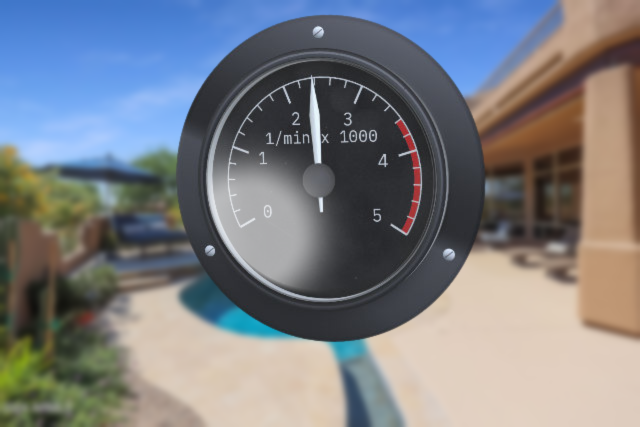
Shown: 2400
